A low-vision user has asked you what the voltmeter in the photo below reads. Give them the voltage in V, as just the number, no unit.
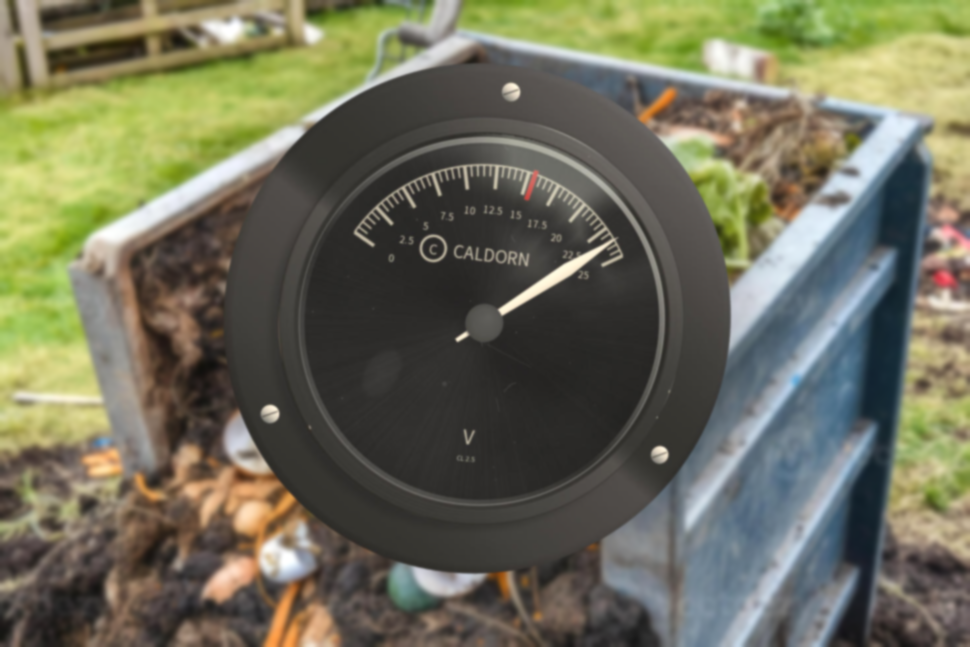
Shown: 23.5
